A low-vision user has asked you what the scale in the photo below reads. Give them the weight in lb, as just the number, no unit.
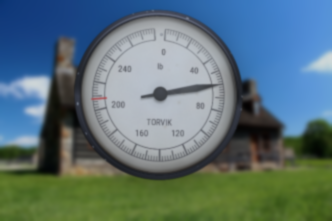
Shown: 60
